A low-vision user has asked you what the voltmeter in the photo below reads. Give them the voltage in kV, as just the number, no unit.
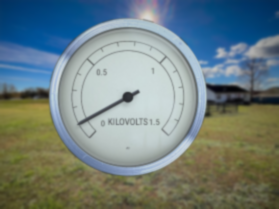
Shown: 0.1
